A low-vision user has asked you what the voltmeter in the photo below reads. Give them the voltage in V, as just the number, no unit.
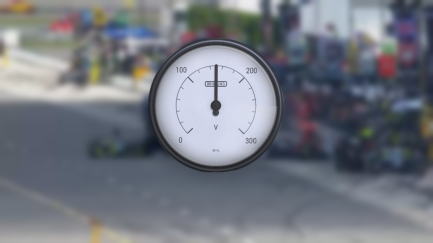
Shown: 150
